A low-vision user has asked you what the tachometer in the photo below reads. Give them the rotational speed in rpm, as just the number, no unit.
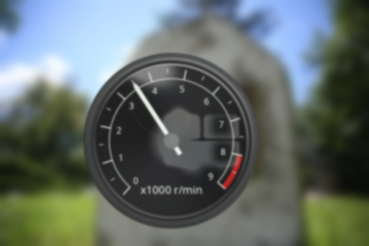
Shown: 3500
